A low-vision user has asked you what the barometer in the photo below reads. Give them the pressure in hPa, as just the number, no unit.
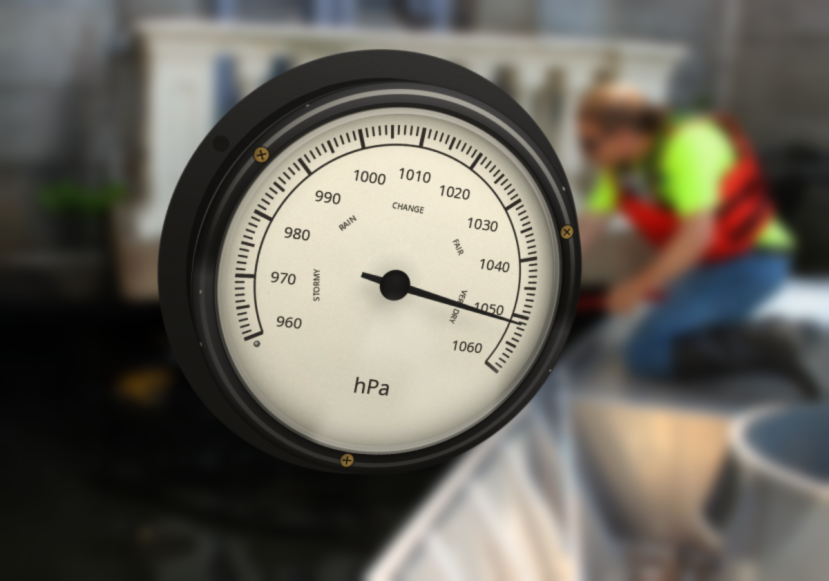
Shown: 1051
